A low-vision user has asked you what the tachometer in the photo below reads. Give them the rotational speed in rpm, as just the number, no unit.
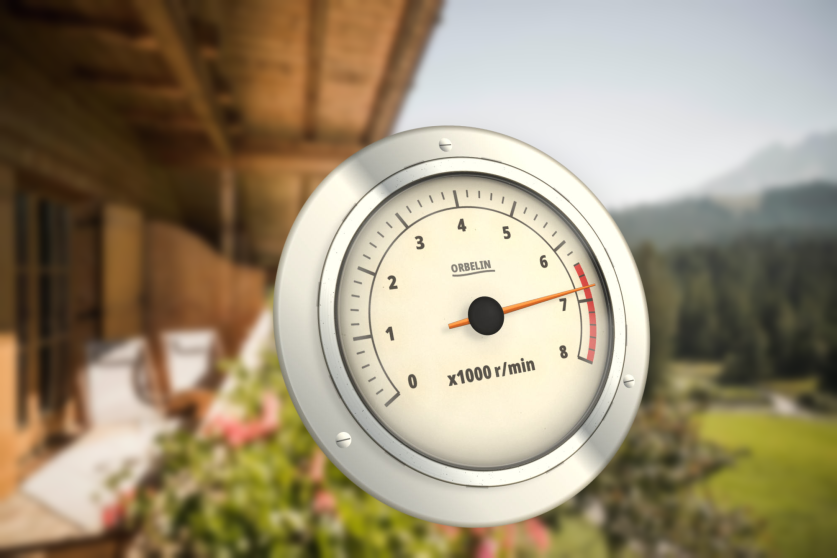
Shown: 6800
